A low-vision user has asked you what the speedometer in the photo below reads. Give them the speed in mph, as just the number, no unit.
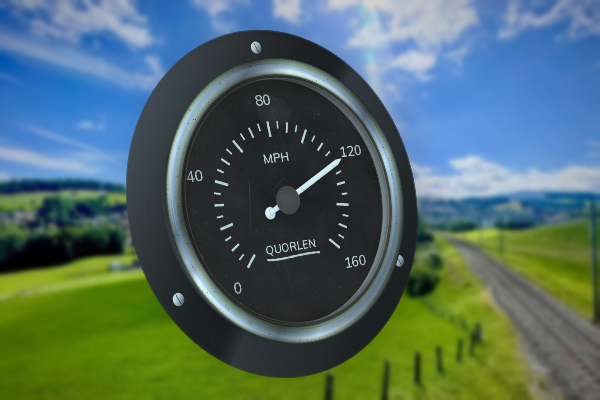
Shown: 120
